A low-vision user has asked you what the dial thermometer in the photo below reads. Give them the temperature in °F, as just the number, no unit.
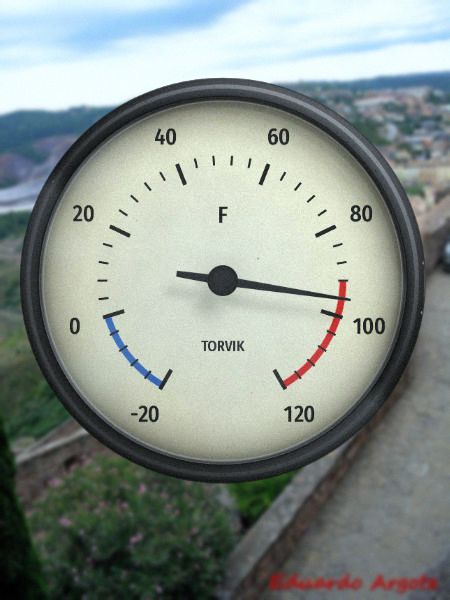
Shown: 96
